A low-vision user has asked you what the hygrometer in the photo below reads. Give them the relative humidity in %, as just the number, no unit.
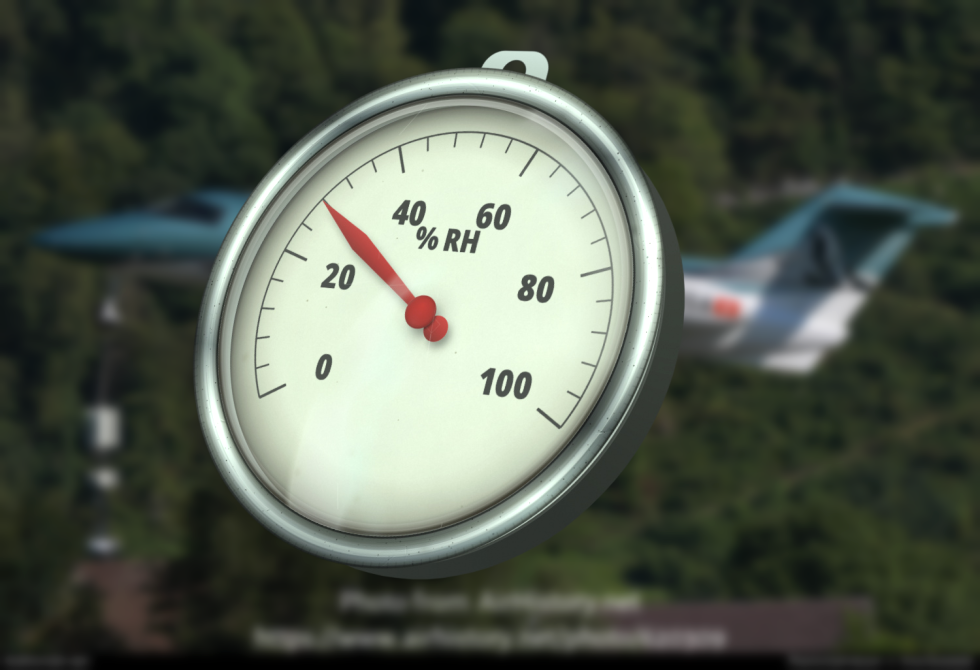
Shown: 28
